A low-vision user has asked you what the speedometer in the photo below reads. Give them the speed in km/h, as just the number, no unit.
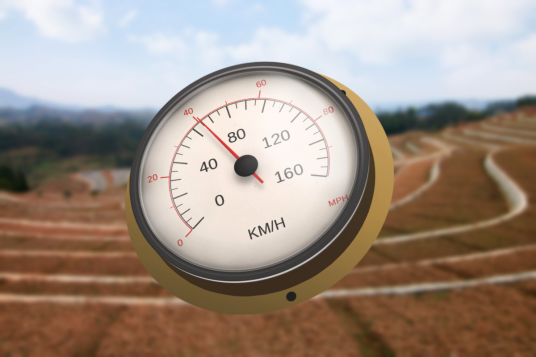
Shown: 65
